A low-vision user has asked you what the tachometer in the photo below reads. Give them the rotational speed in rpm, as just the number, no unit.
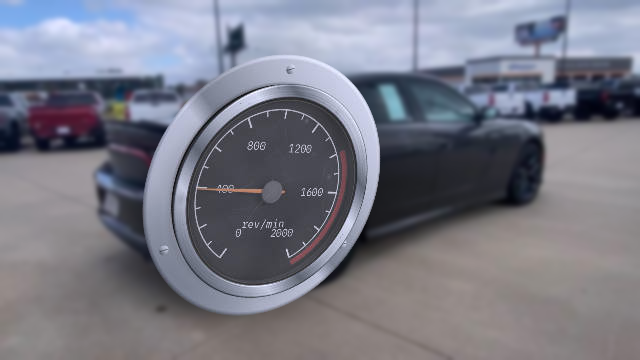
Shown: 400
